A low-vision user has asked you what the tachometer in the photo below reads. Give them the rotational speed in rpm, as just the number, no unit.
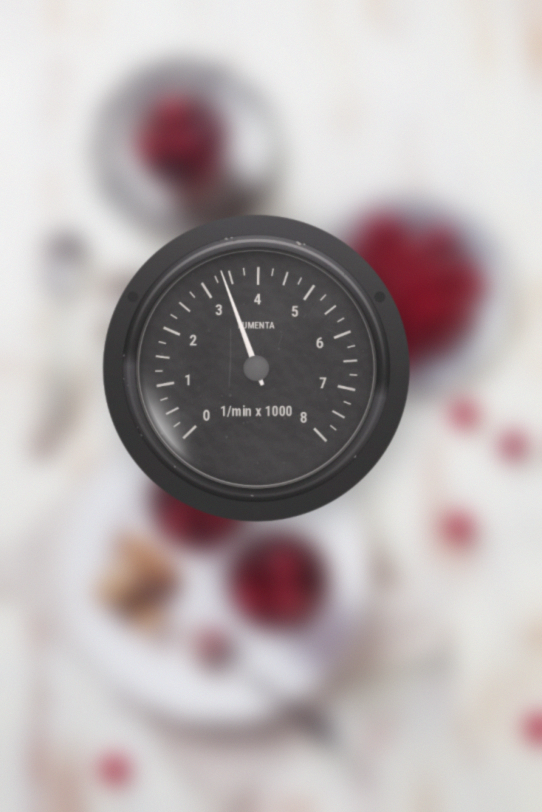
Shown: 3375
